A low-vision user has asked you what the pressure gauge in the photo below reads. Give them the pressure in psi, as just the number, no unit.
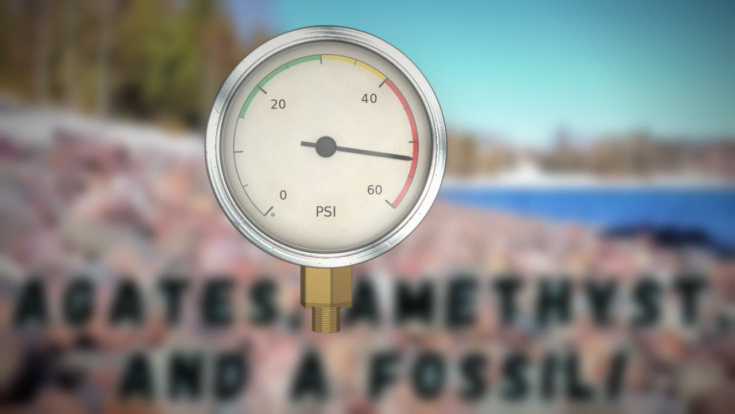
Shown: 52.5
